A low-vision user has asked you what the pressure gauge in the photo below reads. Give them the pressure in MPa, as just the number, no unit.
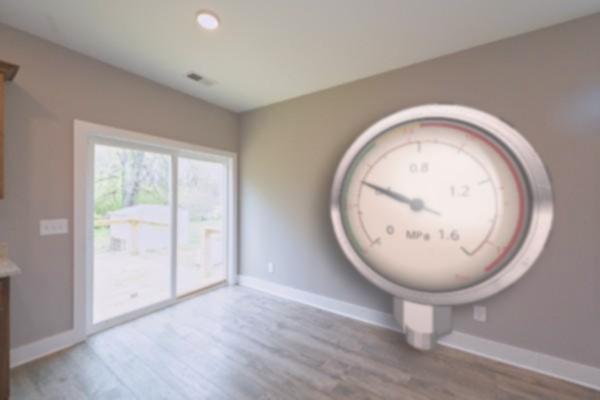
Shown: 0.4
